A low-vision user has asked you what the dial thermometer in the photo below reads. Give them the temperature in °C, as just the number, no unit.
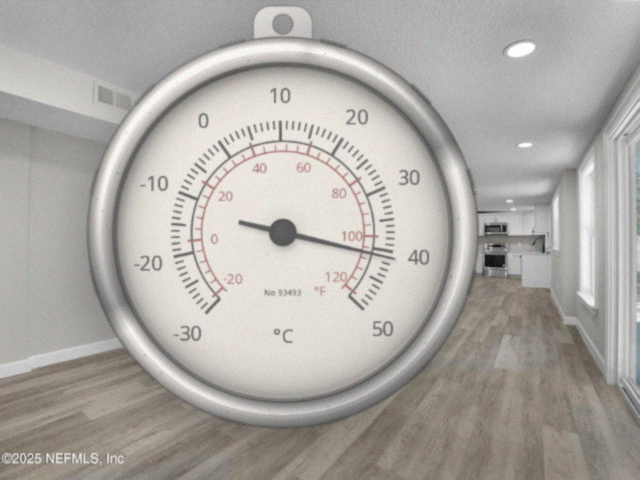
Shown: 41
